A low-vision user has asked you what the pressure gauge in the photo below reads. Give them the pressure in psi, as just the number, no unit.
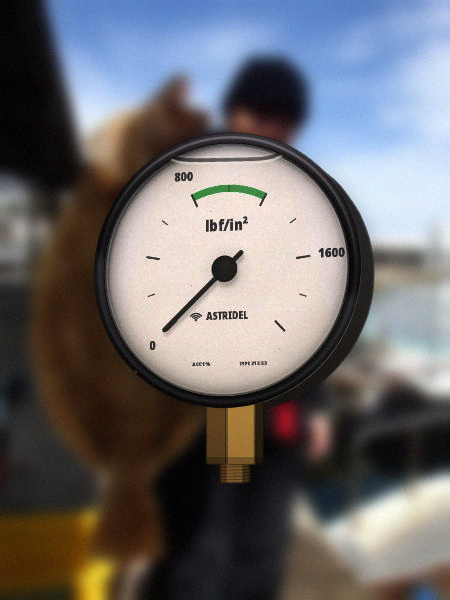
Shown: 0
